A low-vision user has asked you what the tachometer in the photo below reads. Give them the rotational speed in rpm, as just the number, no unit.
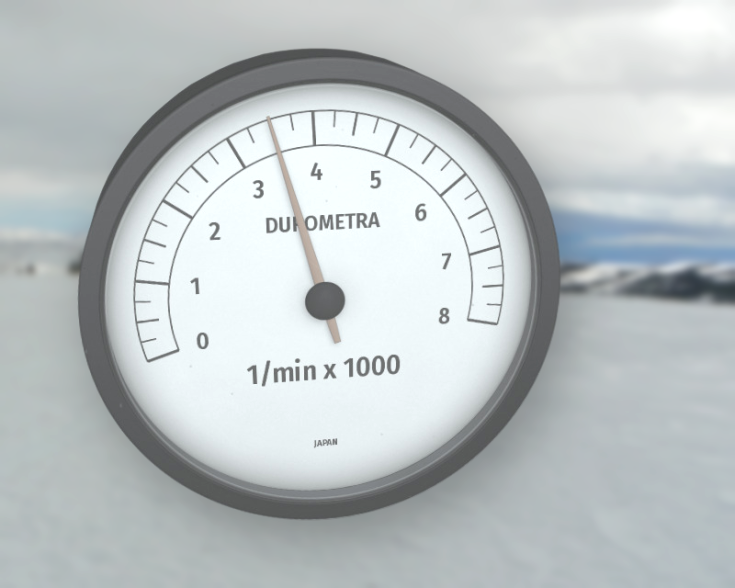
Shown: 3500
